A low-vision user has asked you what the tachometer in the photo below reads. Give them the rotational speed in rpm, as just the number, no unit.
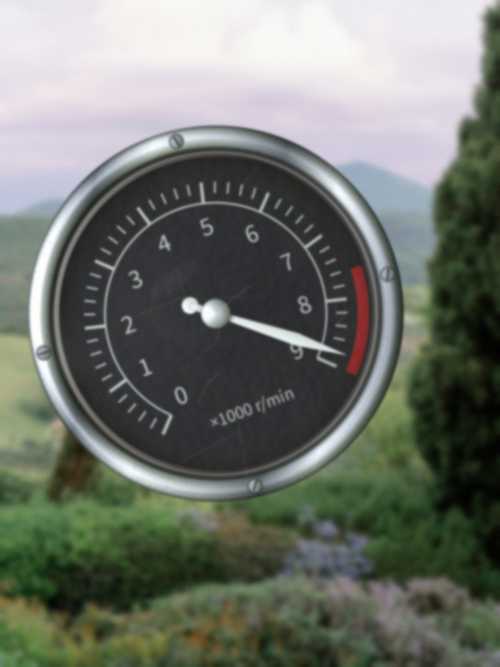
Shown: 8800
